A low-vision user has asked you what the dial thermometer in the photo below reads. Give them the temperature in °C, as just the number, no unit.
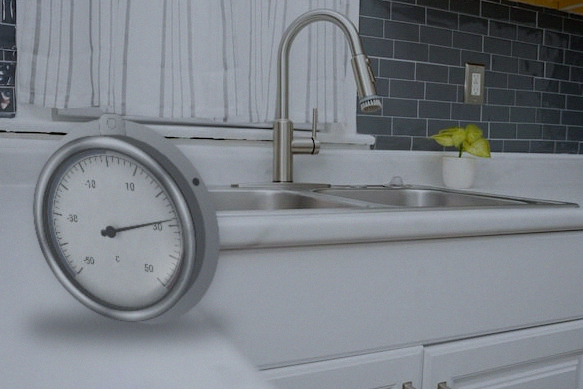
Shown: 28
